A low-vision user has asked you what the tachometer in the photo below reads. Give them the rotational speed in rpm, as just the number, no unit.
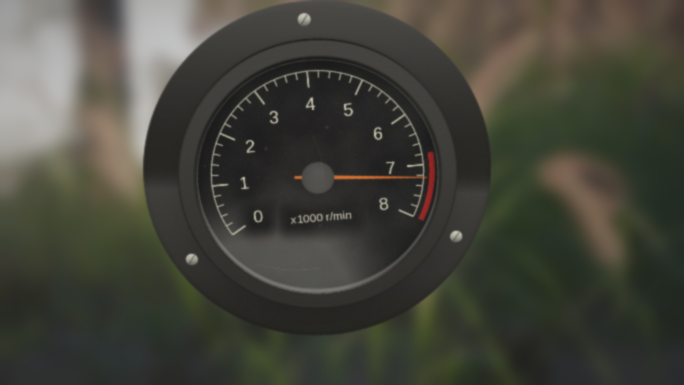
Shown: 7200
